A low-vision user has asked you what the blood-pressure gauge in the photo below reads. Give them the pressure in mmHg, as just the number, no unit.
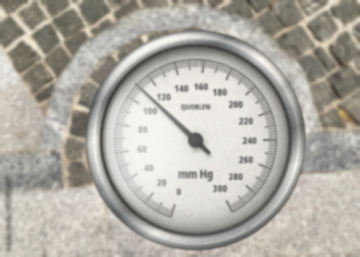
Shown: 110
